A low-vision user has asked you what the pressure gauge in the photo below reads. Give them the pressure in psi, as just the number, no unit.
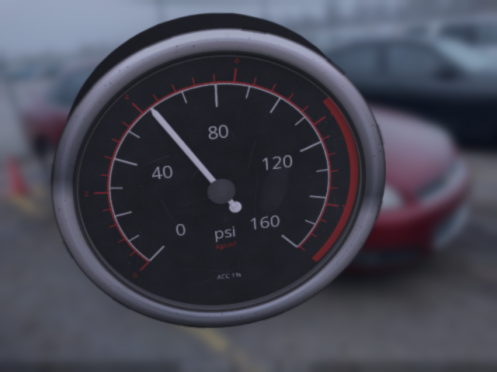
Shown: 60
